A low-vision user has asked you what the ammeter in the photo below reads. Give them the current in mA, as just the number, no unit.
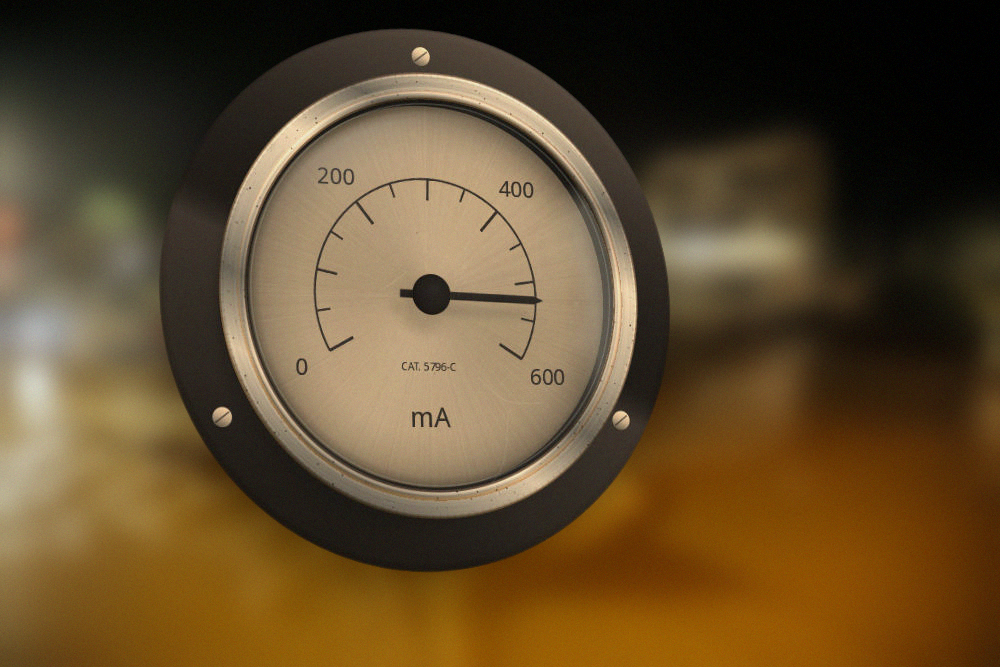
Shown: 525
